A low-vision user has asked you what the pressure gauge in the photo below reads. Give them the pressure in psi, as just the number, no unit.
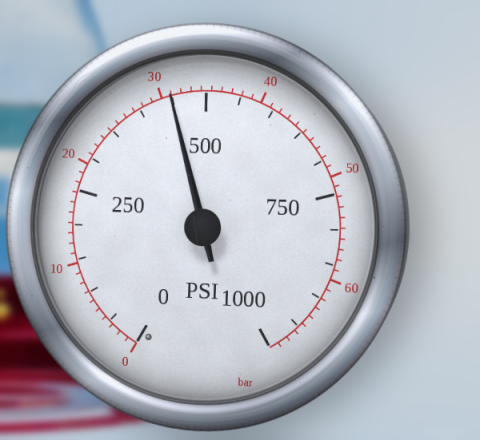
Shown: 450
